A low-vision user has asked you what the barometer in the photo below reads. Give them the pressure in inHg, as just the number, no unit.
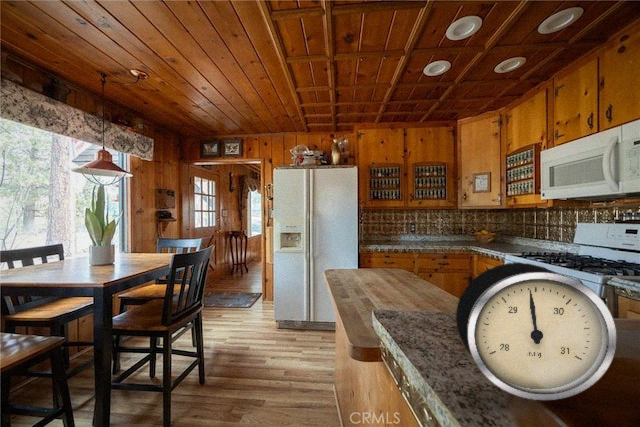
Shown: 29.4
